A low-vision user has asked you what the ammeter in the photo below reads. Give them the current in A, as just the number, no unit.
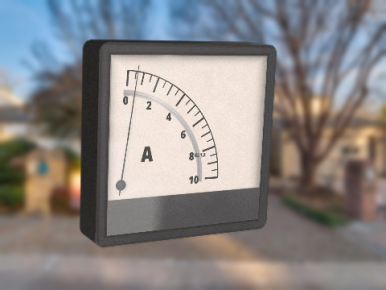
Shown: 0.5
